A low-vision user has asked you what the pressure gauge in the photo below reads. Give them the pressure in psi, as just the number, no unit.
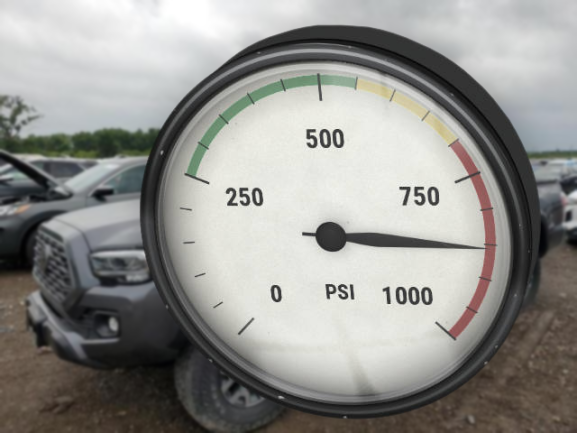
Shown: 850
